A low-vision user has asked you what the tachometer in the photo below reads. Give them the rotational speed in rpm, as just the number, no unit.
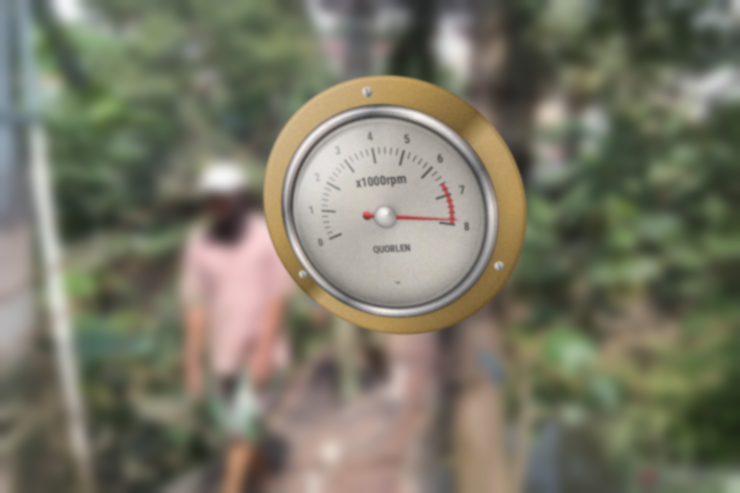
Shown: 7800
